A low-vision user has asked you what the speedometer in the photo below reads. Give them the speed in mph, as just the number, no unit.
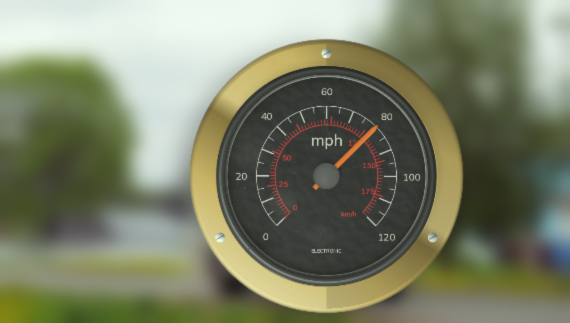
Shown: 80
